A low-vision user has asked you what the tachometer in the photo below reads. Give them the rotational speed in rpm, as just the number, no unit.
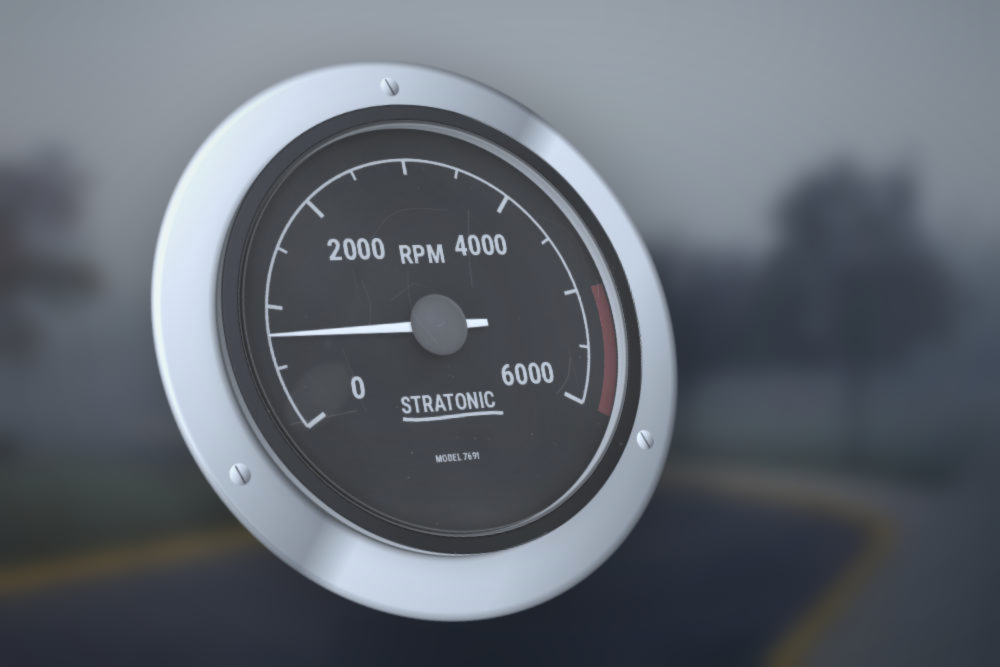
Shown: 750
